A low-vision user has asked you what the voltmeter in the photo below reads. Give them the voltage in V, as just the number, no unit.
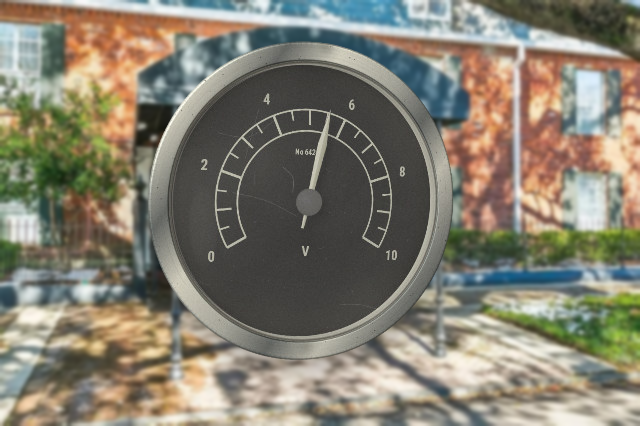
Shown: 5.5
